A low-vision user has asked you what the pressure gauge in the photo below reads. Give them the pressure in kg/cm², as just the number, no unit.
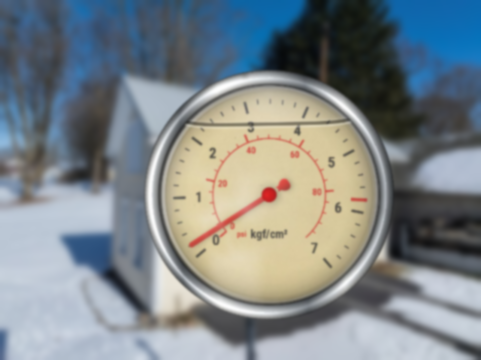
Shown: 0.2
